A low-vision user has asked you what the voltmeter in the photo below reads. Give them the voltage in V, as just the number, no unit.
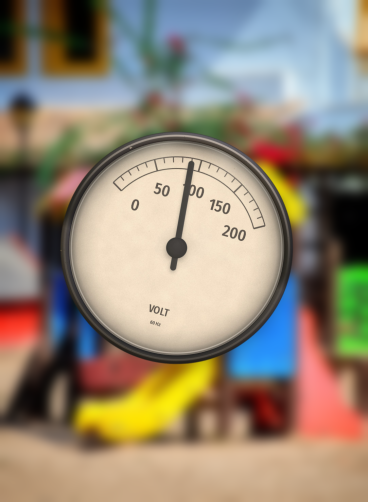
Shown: 90
